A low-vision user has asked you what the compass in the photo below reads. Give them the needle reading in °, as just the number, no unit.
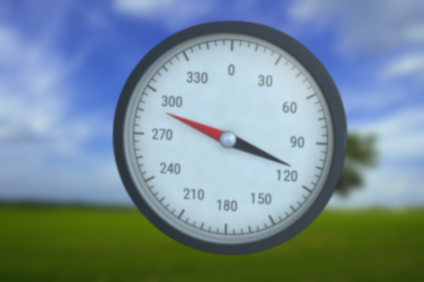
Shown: 290
